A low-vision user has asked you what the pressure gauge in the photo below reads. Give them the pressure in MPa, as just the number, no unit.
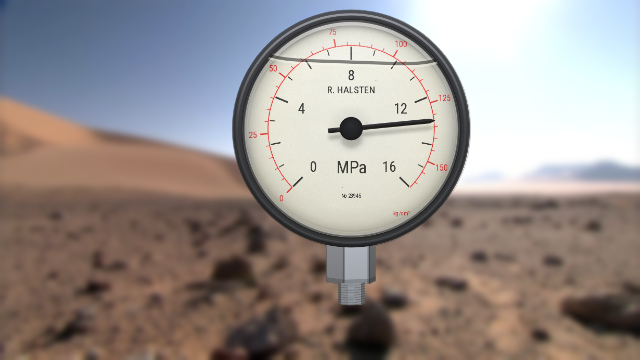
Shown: 13
